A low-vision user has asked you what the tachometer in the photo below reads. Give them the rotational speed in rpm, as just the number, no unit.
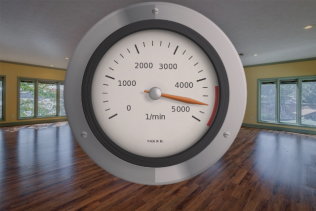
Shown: 4600
